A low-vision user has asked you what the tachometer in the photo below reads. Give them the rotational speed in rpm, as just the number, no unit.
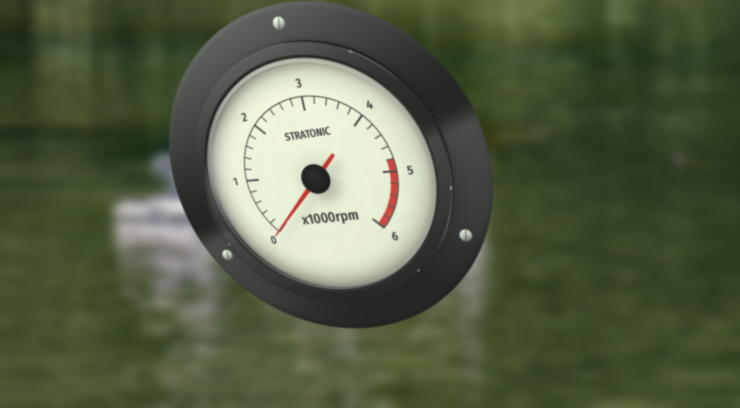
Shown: 0
